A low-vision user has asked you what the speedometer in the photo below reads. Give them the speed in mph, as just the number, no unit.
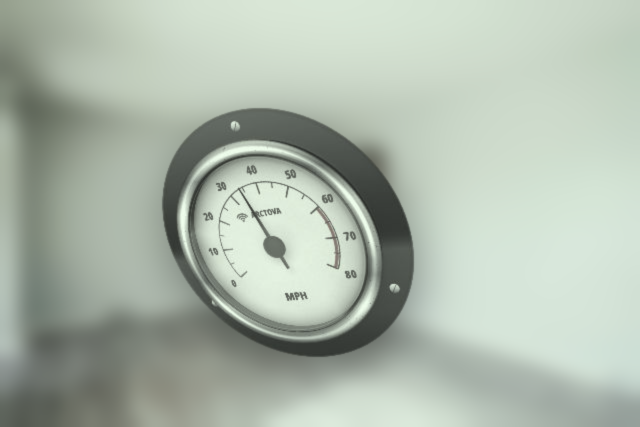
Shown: 35
